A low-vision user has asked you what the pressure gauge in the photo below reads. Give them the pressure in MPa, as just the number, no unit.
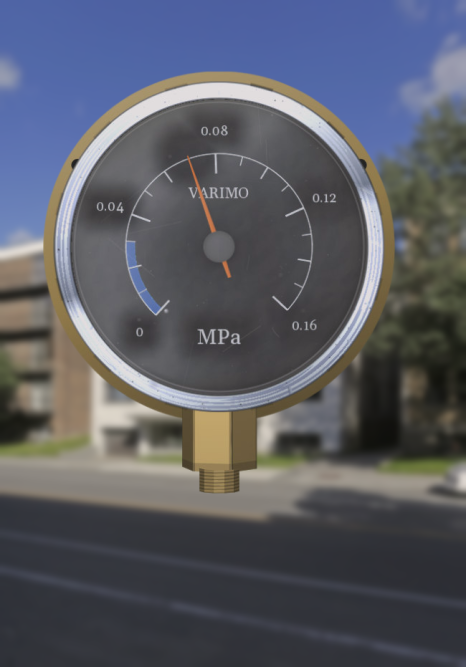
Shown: 0.07
